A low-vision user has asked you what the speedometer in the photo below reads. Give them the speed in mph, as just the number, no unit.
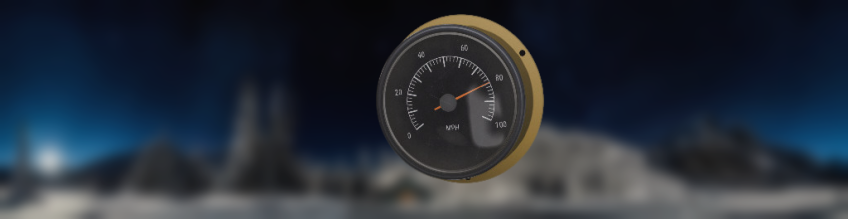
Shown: 80
